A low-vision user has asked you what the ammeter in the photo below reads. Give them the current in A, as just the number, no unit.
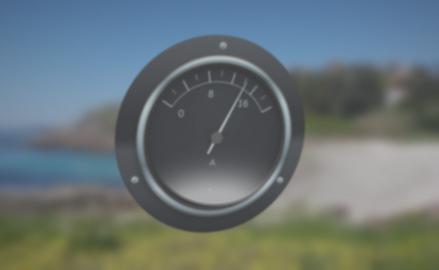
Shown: 14
